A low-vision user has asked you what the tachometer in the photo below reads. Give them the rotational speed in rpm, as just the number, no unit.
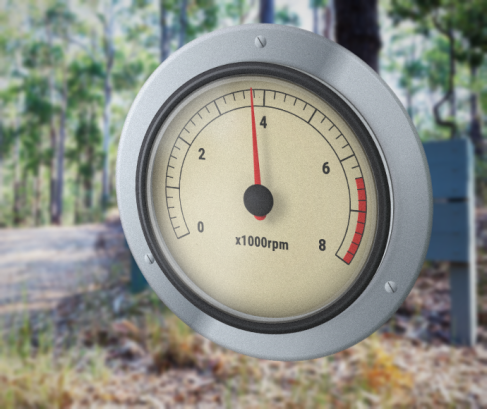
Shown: 3800
